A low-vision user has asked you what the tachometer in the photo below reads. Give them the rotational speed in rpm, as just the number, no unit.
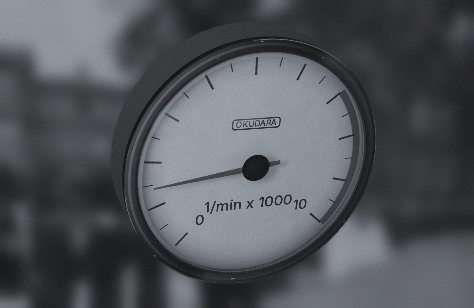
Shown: 1500
